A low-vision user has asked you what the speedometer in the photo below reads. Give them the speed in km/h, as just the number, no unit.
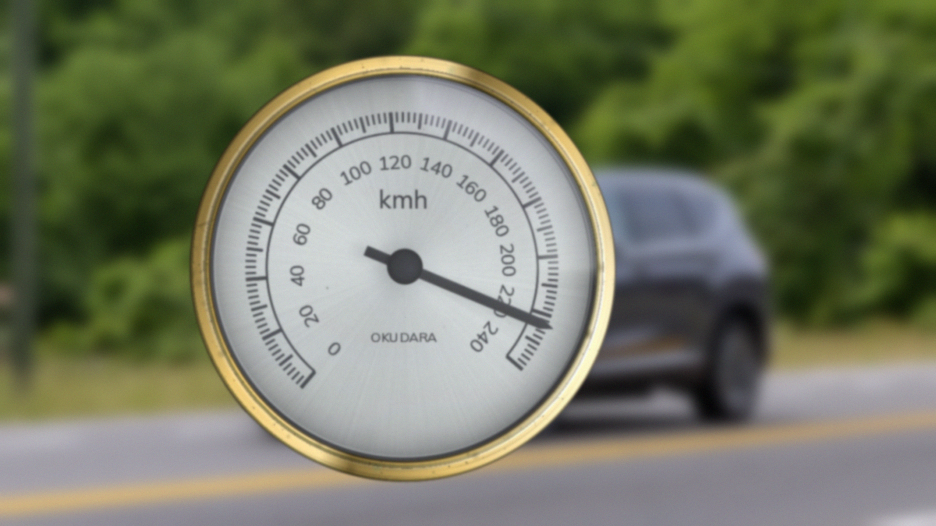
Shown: 224
